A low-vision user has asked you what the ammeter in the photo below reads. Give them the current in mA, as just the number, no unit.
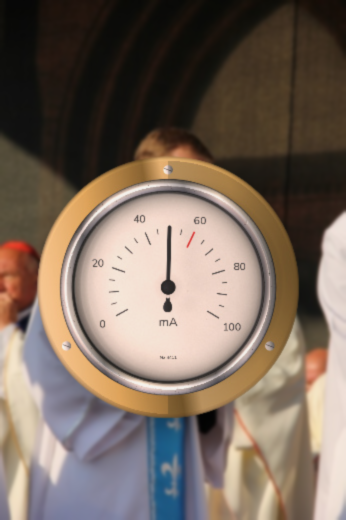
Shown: 50
